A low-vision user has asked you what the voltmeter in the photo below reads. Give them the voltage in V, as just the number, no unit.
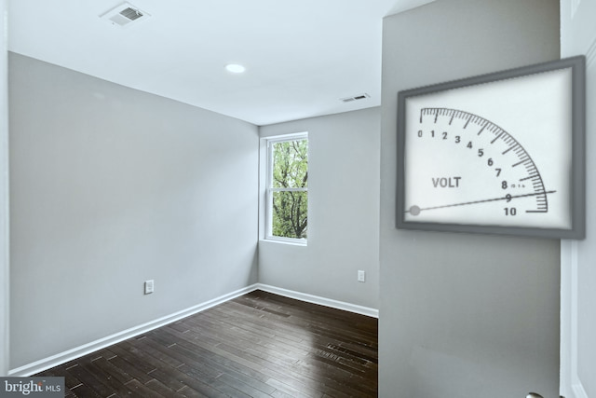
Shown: 9
